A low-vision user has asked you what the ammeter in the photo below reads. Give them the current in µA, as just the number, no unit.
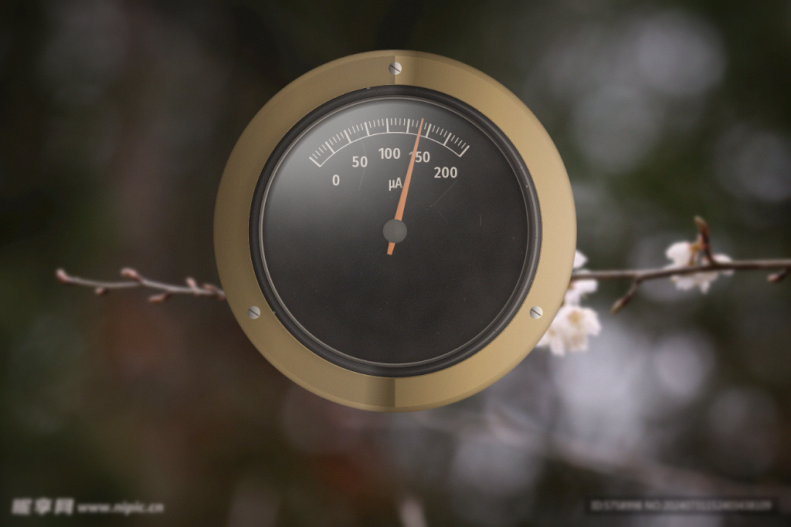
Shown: 140
